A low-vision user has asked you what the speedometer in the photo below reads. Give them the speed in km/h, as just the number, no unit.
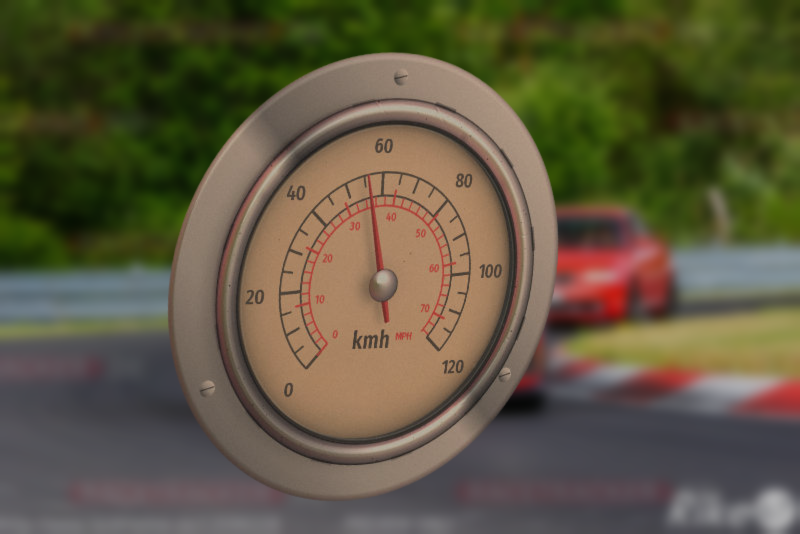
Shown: 55
